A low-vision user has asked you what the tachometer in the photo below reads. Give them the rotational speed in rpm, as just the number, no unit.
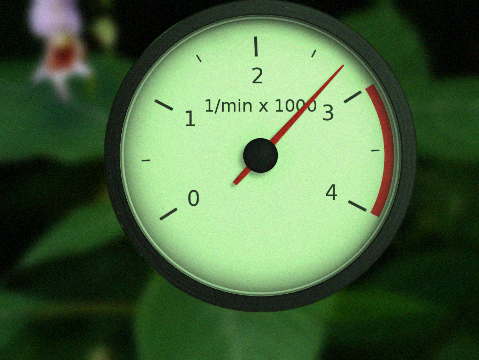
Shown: 2750
